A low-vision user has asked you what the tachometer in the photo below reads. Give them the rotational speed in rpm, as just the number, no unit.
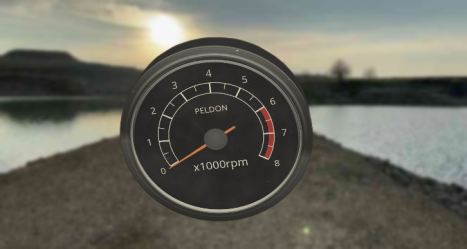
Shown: 0
